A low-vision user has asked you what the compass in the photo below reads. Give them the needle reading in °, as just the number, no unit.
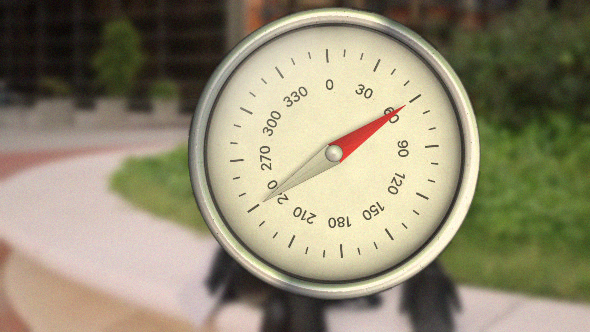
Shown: 60
